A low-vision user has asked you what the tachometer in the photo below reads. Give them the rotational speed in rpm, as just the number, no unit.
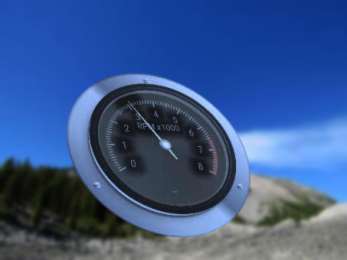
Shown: 3000
